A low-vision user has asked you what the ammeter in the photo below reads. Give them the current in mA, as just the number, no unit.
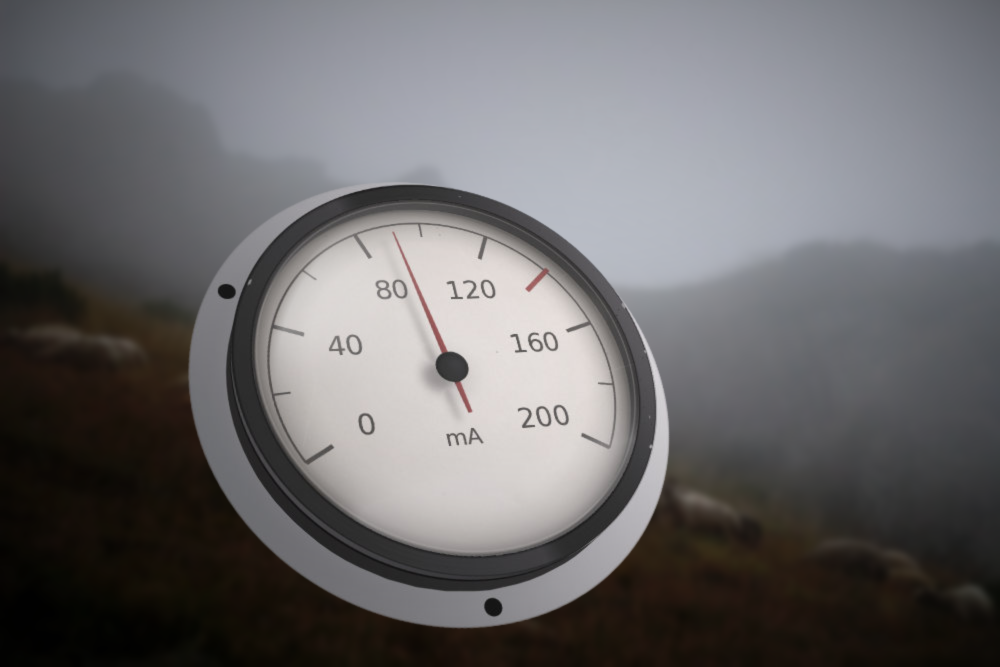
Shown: 90
